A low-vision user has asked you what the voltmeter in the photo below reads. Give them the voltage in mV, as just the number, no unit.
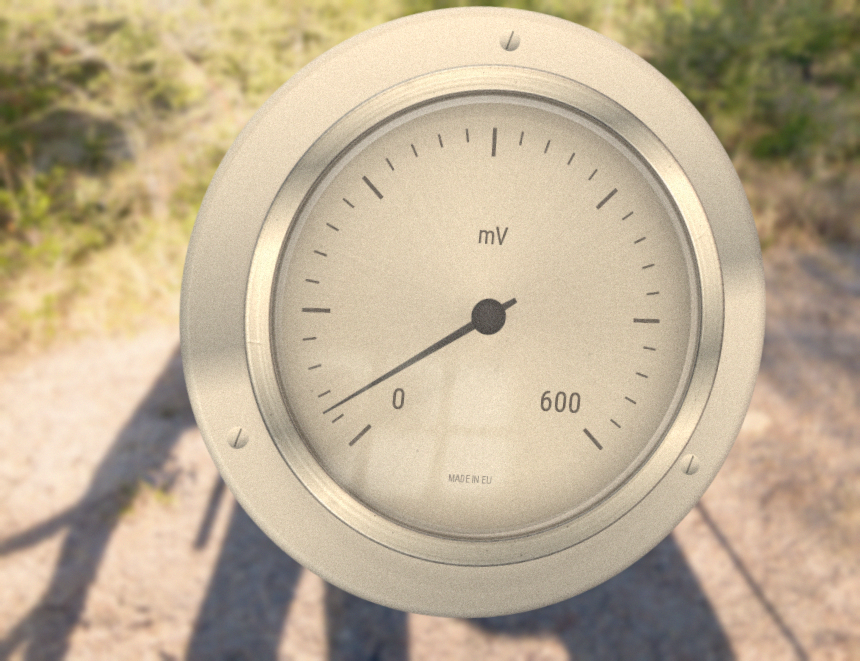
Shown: 30
